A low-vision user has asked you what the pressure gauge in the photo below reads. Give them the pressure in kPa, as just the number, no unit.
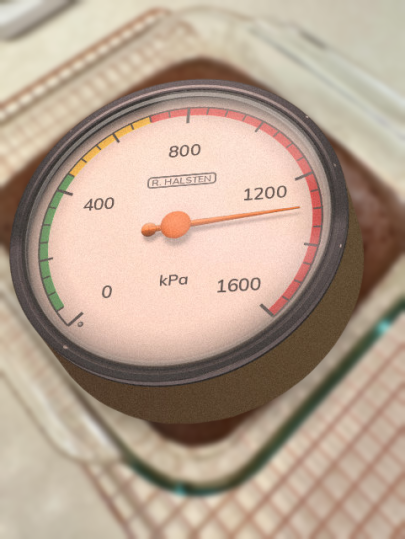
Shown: 1300
